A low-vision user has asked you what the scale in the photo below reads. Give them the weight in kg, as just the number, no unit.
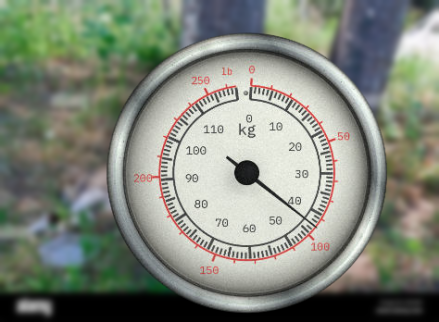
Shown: 43
